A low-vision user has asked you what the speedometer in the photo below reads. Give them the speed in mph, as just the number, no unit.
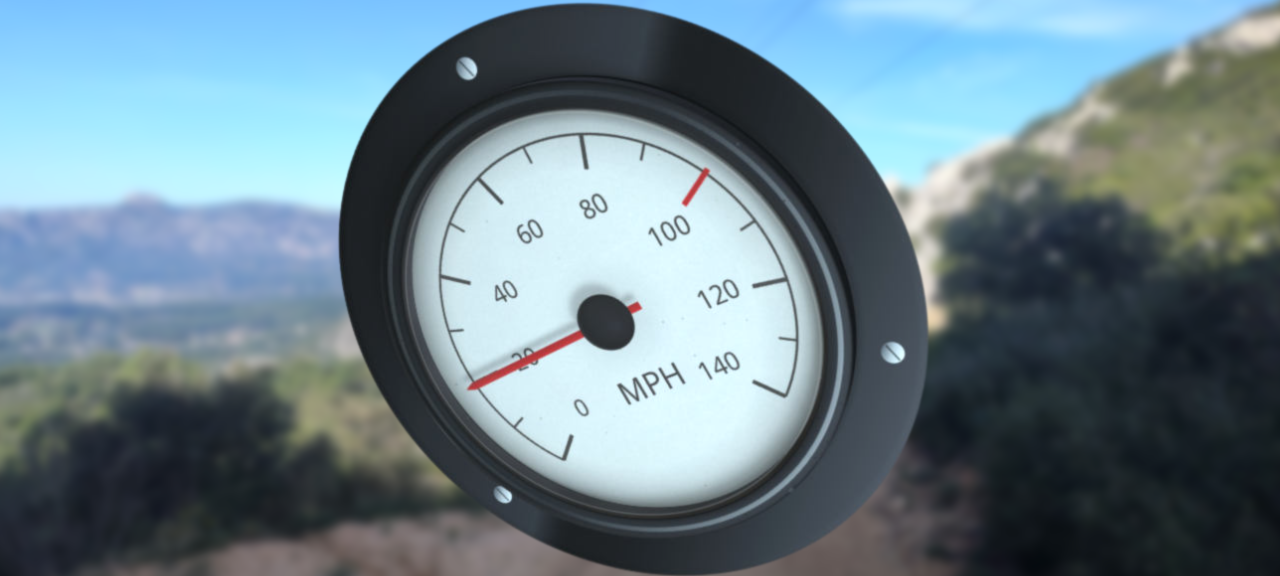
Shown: 20
